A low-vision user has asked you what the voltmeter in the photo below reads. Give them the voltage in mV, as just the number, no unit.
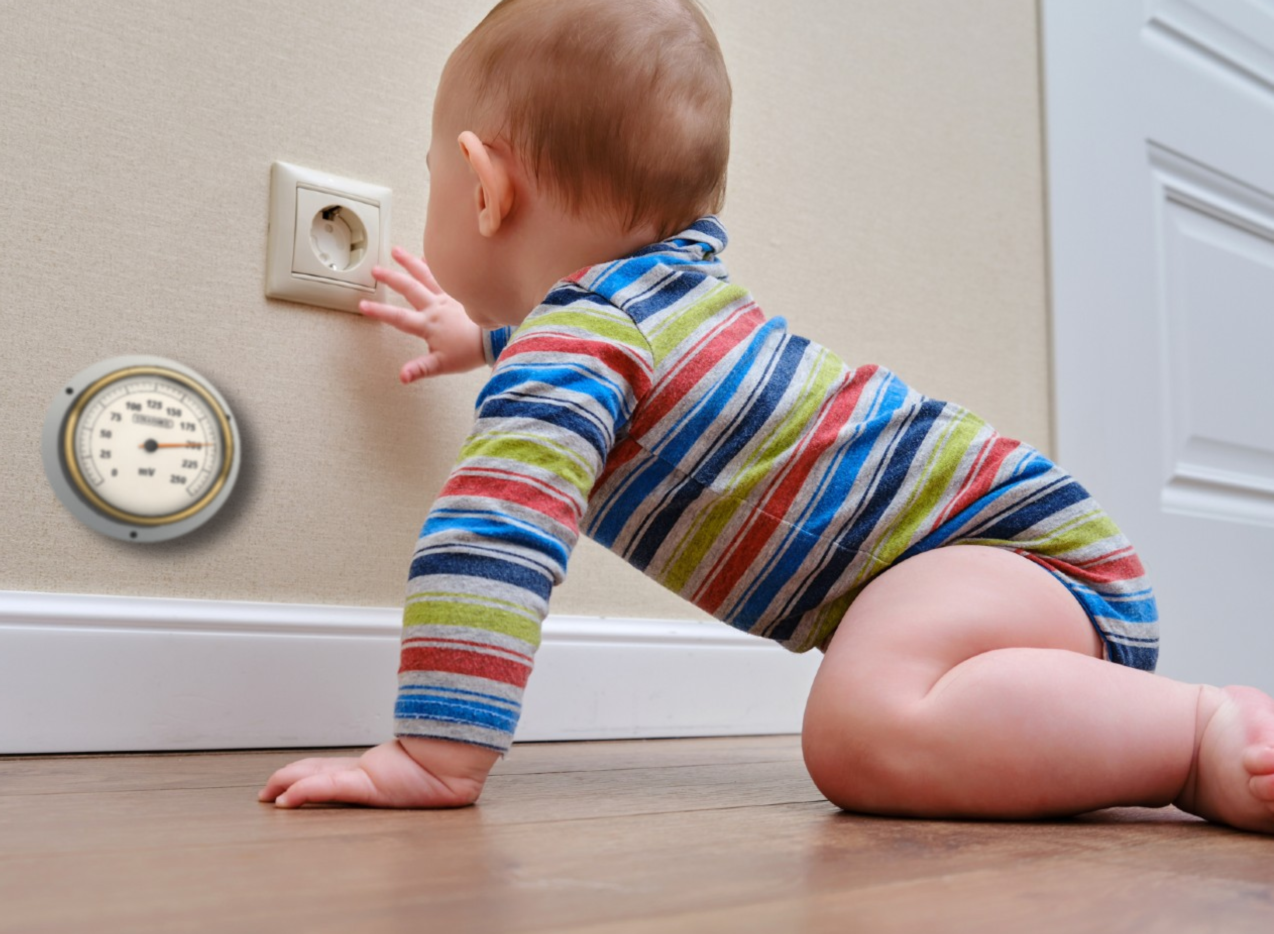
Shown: 200
